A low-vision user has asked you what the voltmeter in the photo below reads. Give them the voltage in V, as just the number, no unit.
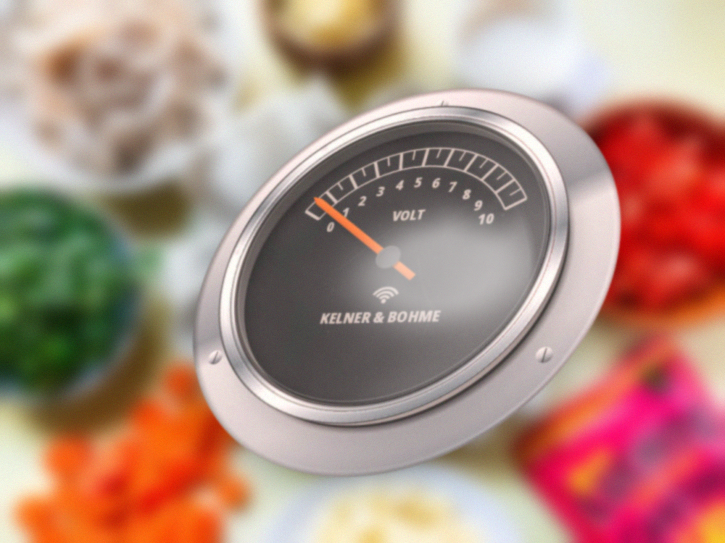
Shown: 0.5
